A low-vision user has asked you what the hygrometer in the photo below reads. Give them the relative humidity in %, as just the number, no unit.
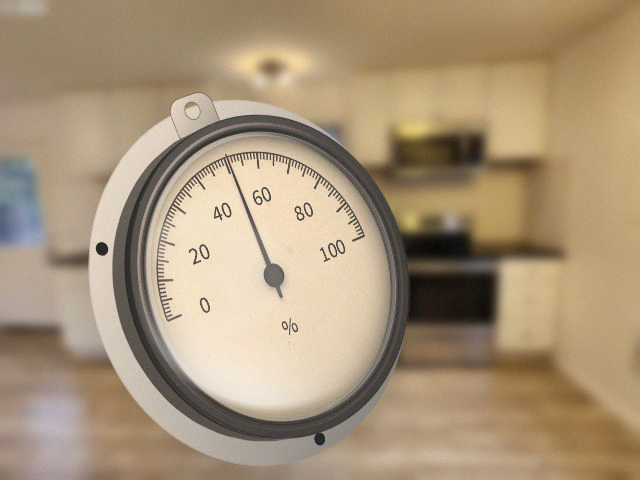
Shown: 50
